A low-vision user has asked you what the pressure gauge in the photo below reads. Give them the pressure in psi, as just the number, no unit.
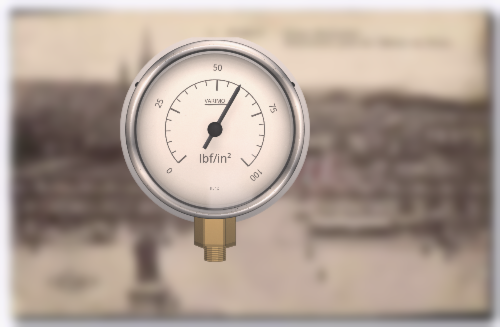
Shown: 60
